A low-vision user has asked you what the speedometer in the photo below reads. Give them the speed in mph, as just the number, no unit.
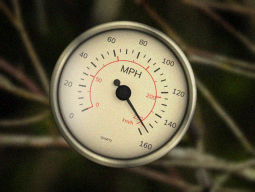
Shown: 155
